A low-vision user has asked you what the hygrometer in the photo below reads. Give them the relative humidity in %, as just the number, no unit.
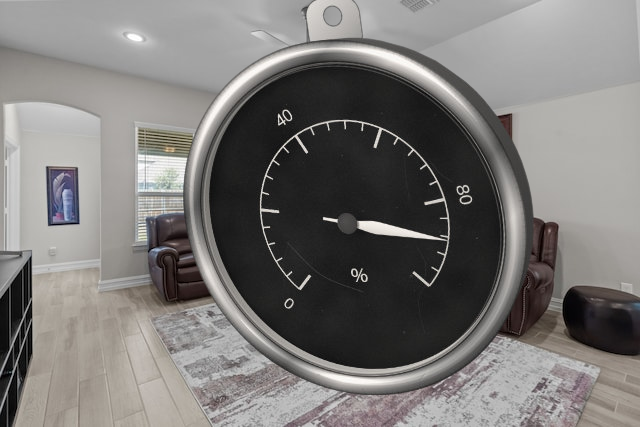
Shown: 88
